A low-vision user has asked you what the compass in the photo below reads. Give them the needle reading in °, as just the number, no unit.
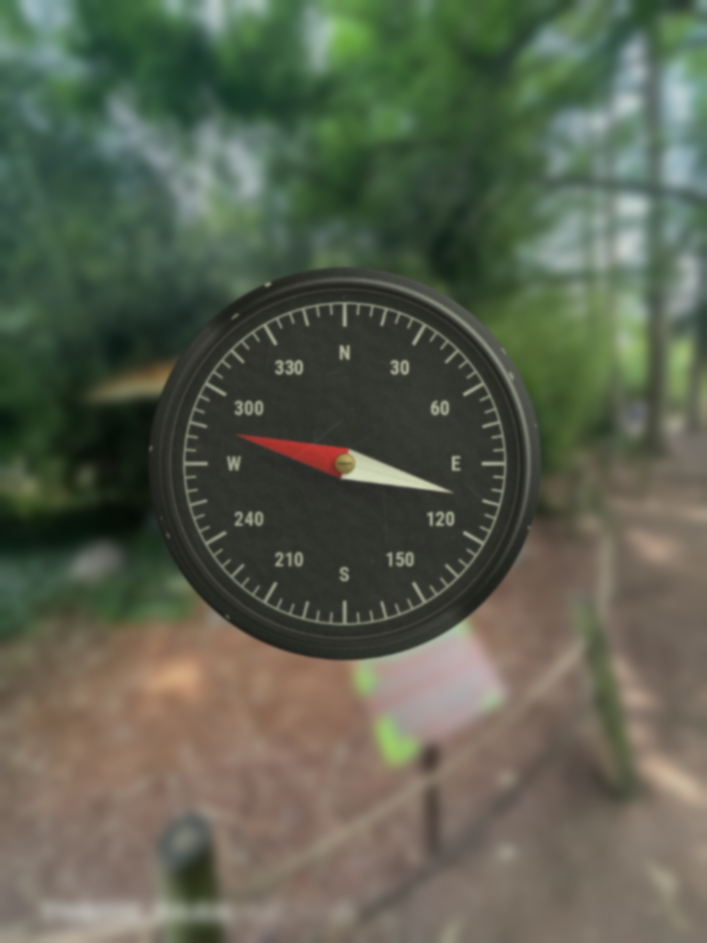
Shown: 285
